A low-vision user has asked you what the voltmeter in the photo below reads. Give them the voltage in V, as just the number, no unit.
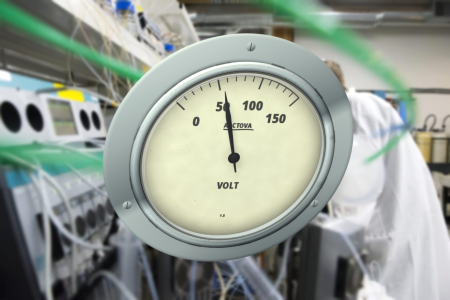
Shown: 55
